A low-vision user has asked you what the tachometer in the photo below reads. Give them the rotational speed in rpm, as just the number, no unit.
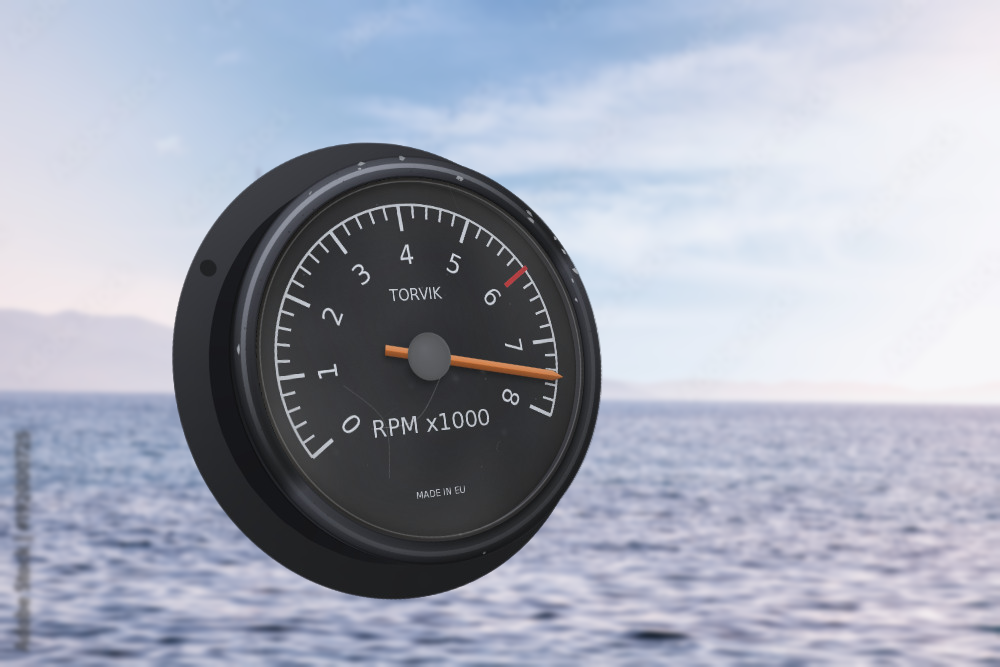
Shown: 7500
